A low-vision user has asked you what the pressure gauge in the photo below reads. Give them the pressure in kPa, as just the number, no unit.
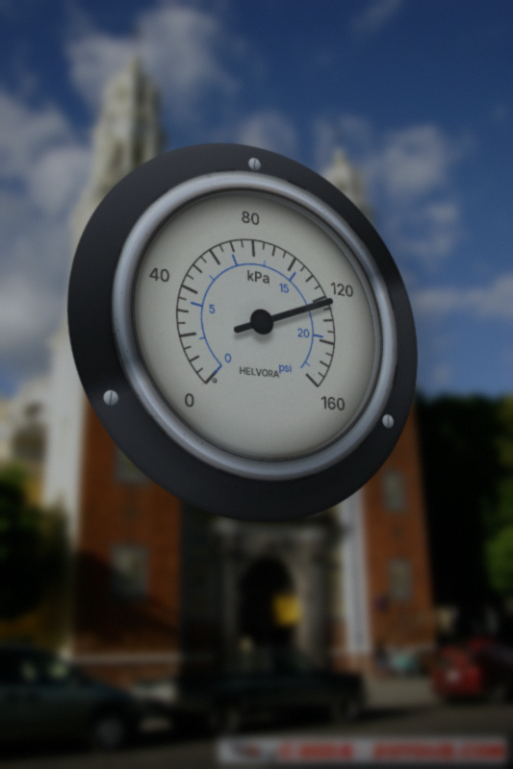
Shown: 122.5
